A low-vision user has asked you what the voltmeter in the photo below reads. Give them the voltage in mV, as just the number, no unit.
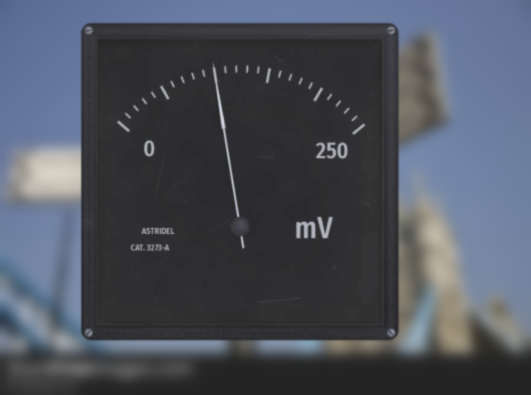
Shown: 100
